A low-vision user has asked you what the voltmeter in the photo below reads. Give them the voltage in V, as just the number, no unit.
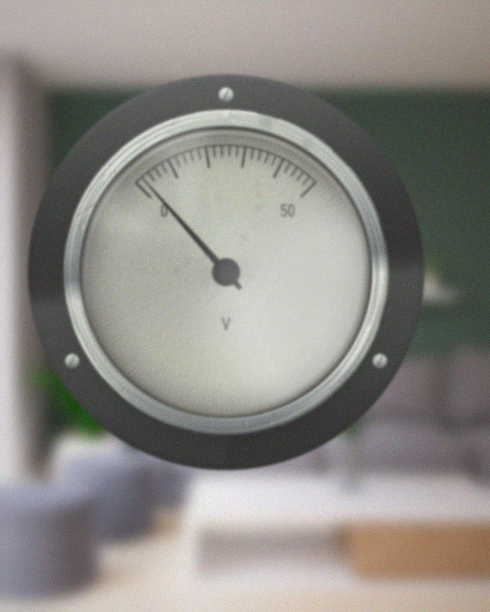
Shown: 2
